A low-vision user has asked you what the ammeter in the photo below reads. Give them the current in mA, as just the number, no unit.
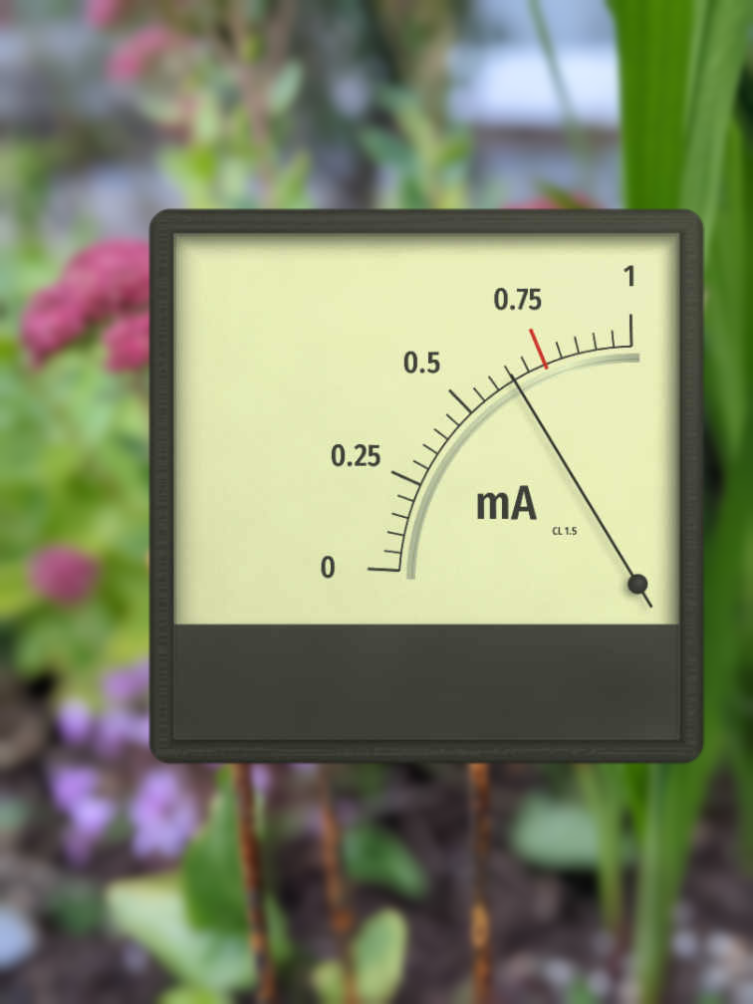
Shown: 0.65
